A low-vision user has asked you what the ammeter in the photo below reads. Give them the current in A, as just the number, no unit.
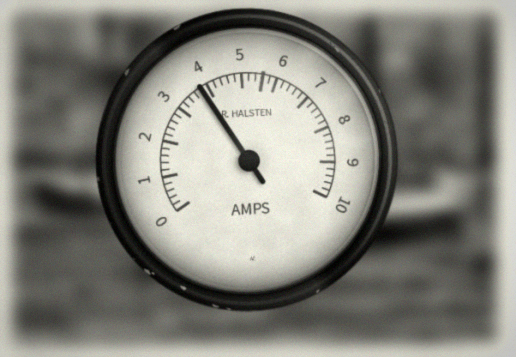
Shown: 3.8
